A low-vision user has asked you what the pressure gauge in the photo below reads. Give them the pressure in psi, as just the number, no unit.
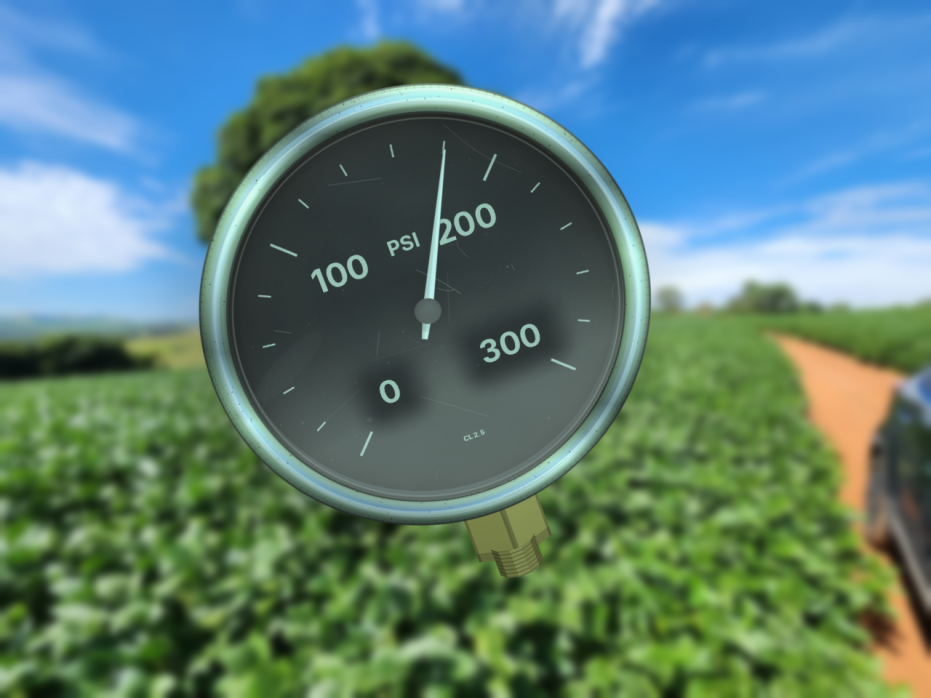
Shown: 180
